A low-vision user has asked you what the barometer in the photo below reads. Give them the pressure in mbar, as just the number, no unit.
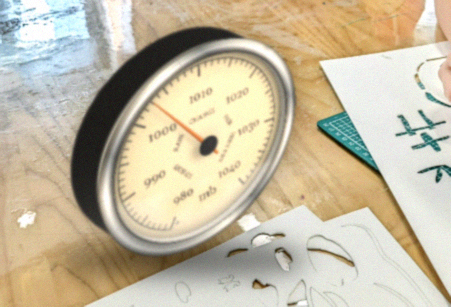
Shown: 1003
